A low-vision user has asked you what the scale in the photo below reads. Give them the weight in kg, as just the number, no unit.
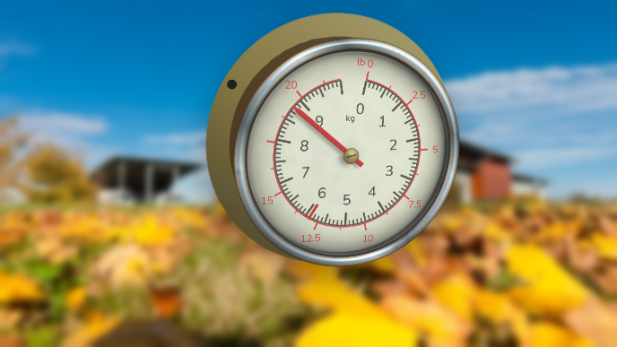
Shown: 8.8
